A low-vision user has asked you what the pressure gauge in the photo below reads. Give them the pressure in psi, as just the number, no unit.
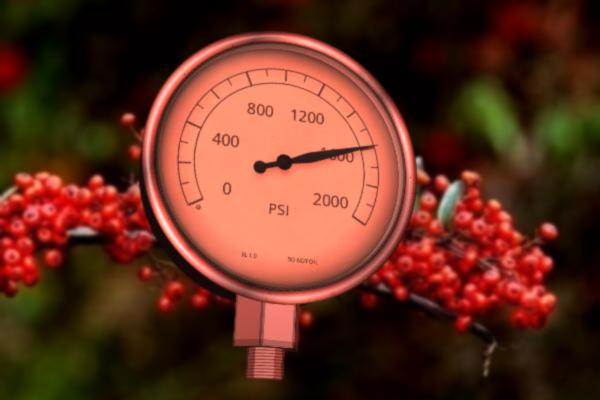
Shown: 1600
